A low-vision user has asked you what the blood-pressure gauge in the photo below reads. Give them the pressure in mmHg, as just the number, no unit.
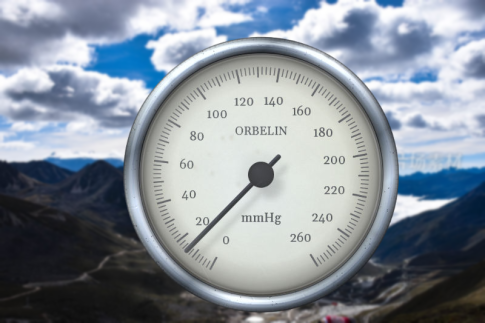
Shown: 14
